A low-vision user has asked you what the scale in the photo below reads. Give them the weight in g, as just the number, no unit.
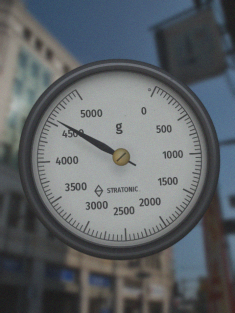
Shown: 4550
